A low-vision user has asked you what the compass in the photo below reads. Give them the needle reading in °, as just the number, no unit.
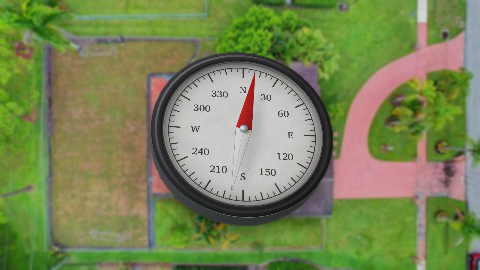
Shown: 10
